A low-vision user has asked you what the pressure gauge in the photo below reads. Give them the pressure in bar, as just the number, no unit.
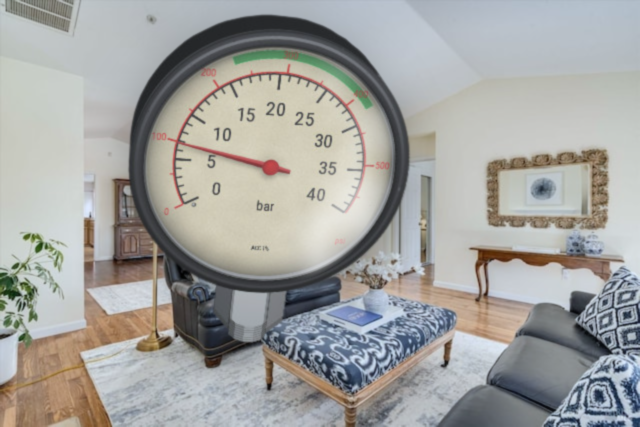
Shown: 7
